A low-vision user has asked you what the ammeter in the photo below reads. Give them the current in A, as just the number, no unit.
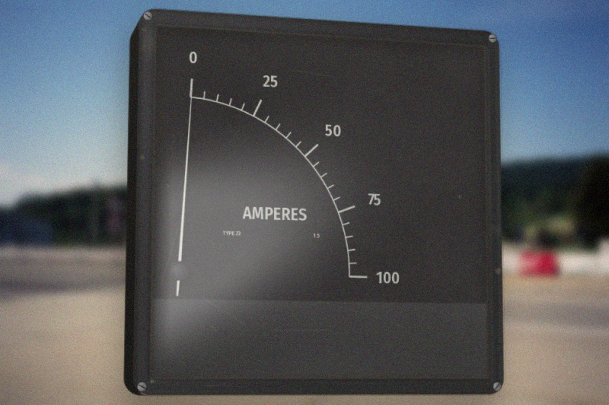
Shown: 0
